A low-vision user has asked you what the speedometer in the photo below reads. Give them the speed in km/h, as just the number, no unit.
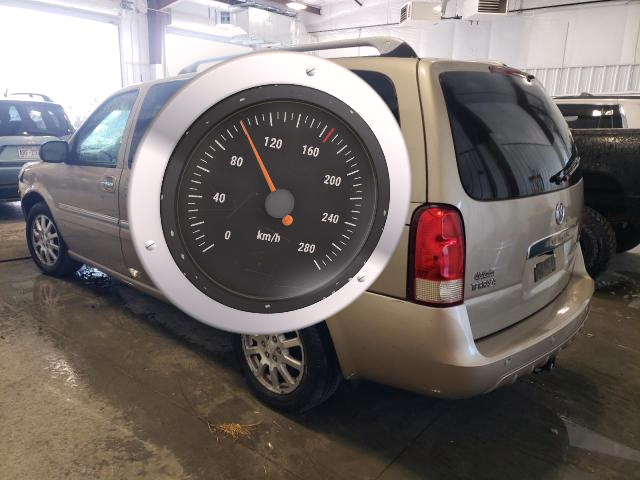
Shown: 100
